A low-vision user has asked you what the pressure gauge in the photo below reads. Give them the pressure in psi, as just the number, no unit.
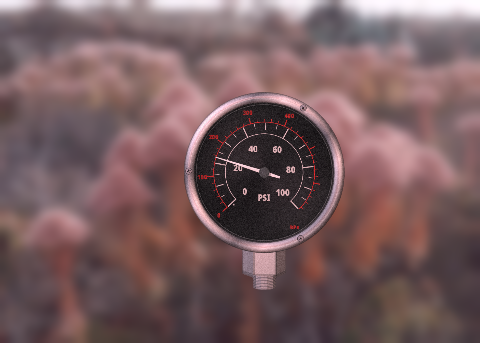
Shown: 22.5
